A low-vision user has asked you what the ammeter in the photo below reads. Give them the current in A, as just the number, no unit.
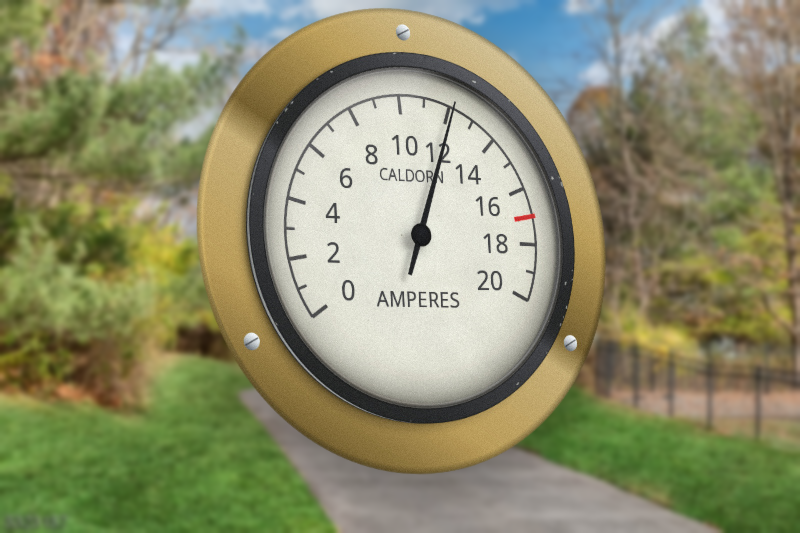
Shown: 12
